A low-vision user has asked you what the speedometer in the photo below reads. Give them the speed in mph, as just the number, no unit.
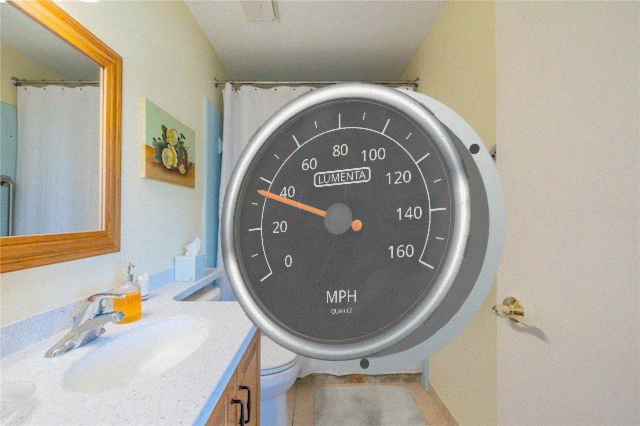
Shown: 35
